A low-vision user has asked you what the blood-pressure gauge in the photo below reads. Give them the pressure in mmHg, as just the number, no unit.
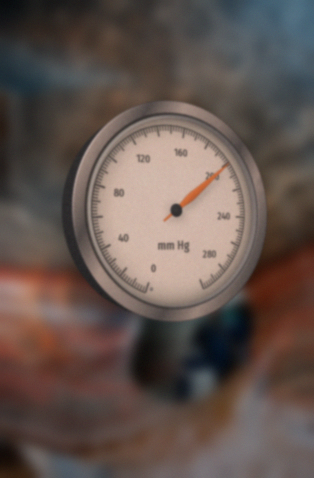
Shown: 200
